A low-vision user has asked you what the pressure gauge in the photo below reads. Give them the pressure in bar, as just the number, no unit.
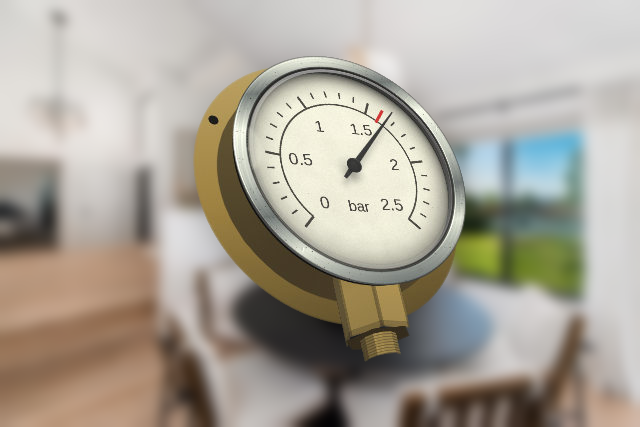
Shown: 1.65
